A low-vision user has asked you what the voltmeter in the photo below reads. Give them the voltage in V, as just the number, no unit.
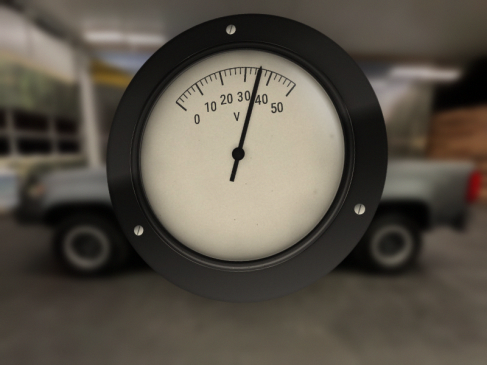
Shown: 36
